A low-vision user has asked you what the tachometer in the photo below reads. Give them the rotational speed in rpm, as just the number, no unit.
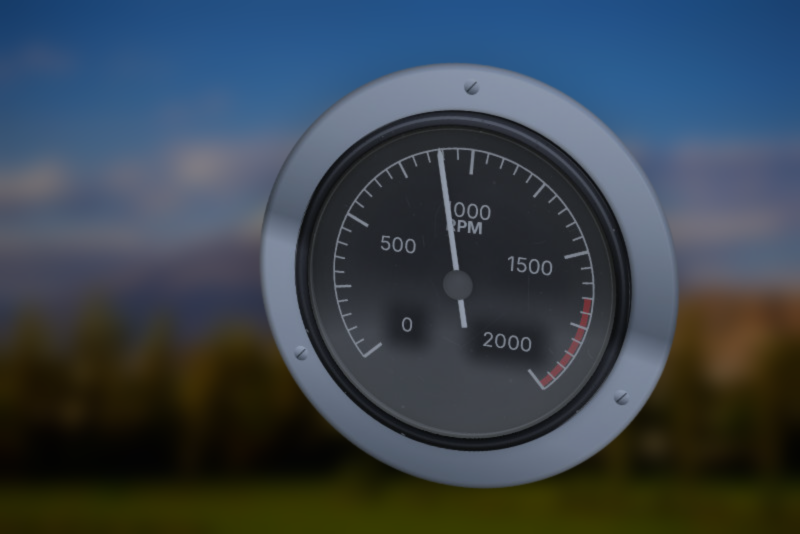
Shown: 900
